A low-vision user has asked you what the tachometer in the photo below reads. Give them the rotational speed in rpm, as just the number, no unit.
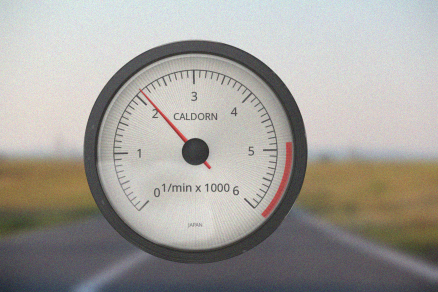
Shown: 2100
